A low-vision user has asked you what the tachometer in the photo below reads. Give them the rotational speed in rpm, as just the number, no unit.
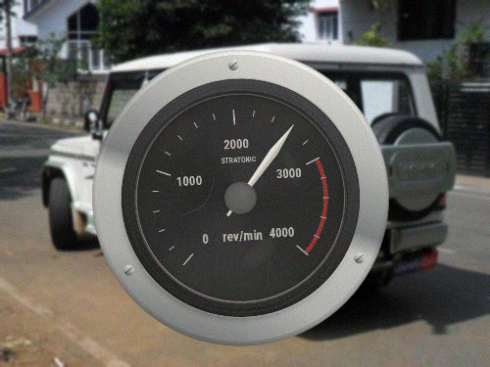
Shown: 2600
